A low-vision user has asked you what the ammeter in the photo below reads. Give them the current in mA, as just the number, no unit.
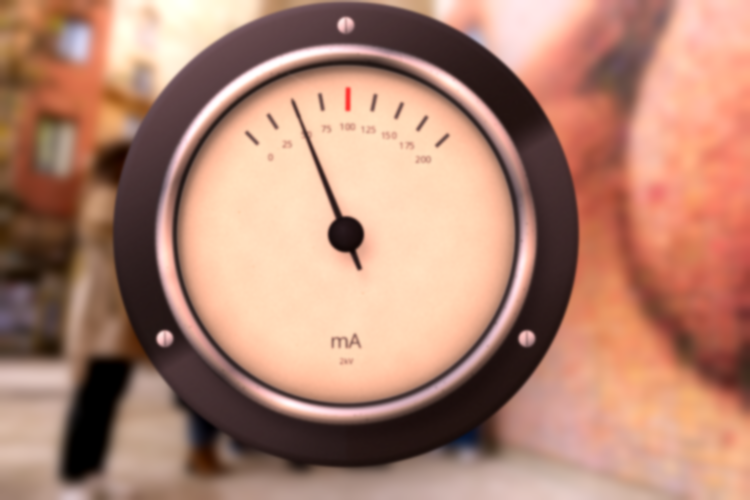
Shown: 50
